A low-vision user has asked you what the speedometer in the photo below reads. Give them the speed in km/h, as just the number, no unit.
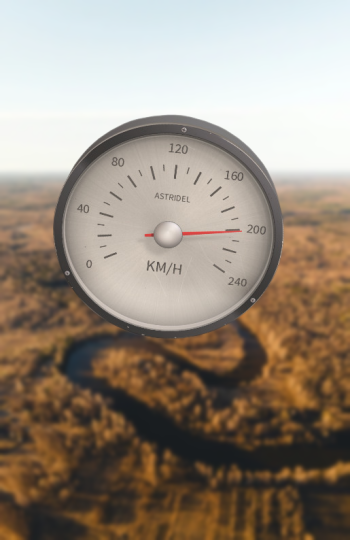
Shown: 200
